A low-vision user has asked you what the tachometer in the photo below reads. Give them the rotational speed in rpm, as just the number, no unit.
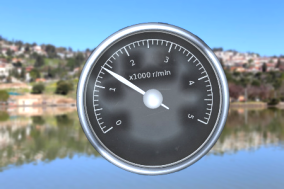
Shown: 1400
